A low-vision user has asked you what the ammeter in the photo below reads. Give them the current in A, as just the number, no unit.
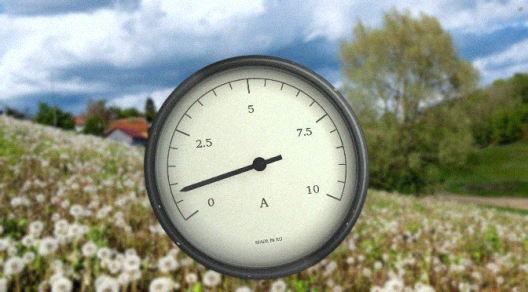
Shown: 0.75
